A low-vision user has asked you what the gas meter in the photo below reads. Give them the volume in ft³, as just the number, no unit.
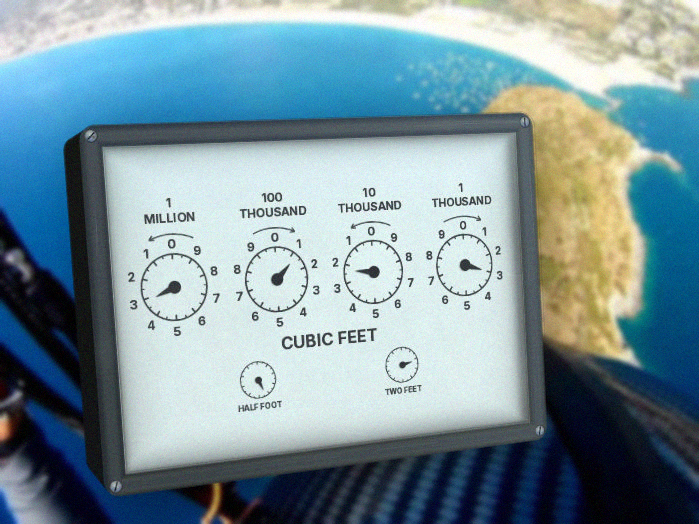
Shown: 312300
